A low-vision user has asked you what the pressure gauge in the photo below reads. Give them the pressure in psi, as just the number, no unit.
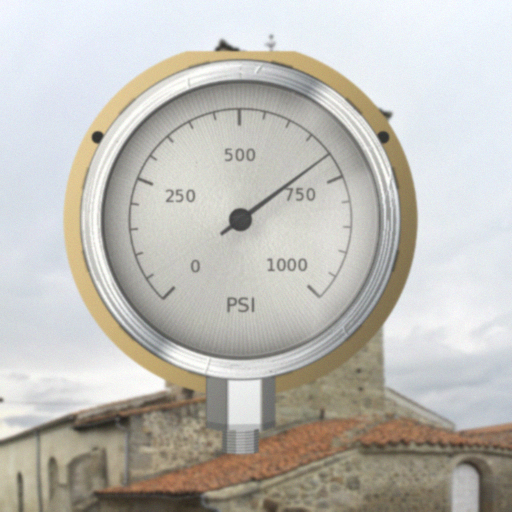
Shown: 700
